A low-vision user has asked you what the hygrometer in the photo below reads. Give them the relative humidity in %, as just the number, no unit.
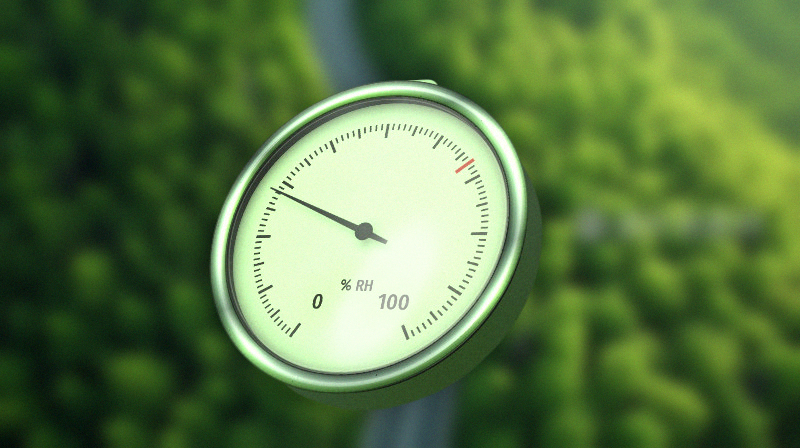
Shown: 28
